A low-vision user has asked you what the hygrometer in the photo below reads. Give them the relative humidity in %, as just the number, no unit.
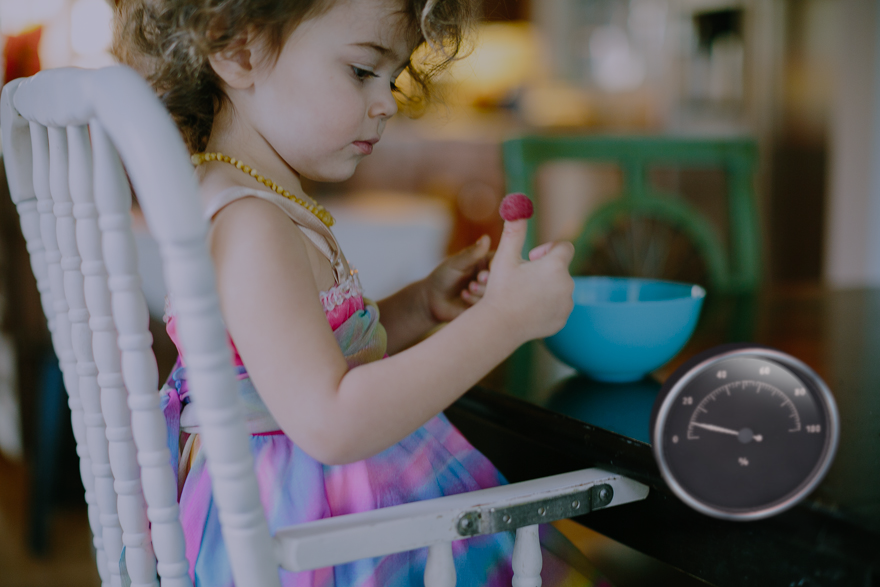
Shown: 10
